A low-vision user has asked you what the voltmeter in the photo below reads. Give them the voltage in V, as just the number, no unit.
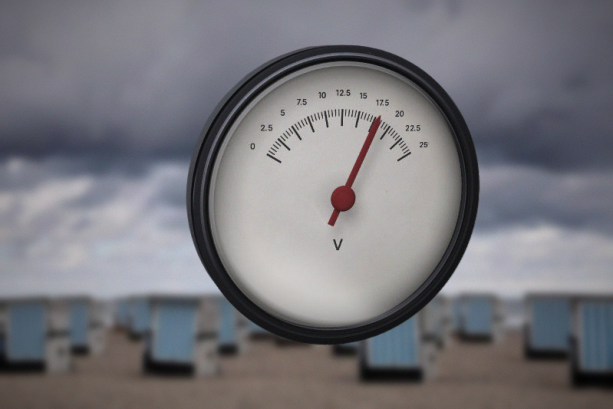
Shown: 17.5
